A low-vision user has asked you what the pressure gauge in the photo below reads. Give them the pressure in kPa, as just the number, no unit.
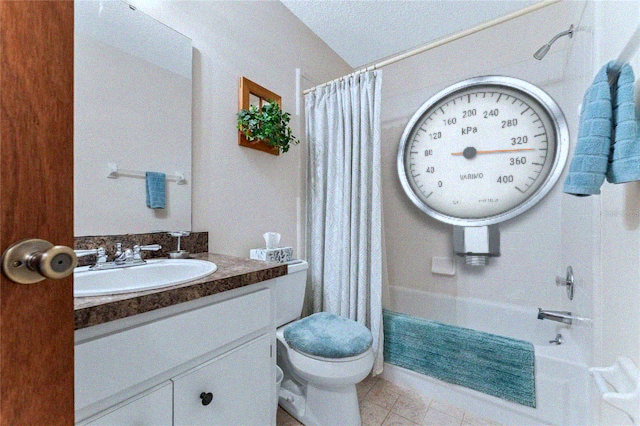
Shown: 340
